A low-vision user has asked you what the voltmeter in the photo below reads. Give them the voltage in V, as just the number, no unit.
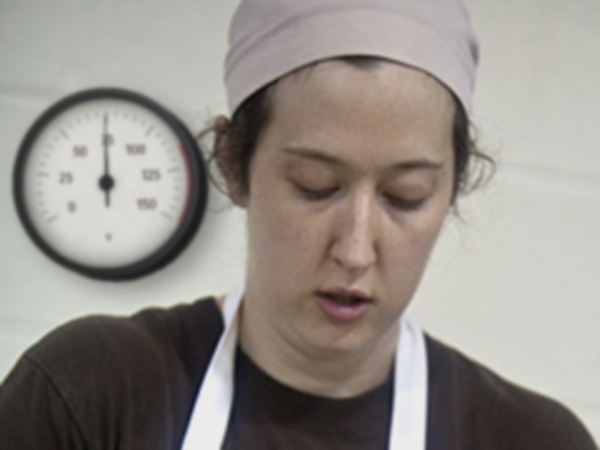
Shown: 75
